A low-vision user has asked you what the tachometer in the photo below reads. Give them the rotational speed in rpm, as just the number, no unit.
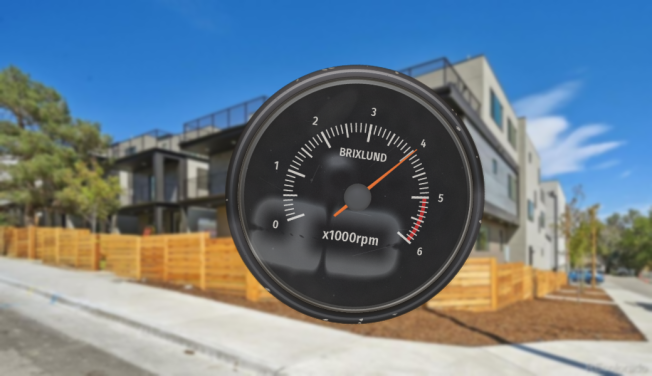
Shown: 4000
